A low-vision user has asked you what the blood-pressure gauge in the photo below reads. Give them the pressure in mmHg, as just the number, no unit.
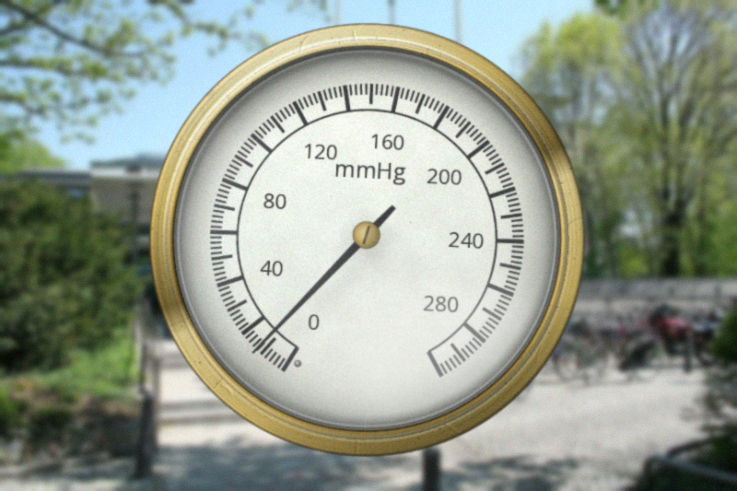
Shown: 12
